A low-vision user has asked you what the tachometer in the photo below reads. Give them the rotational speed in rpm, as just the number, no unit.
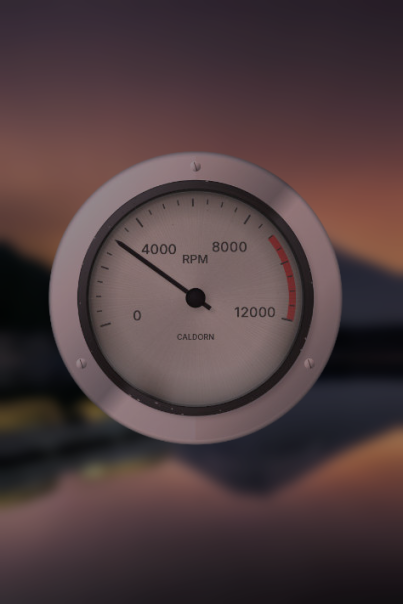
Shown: 3000
